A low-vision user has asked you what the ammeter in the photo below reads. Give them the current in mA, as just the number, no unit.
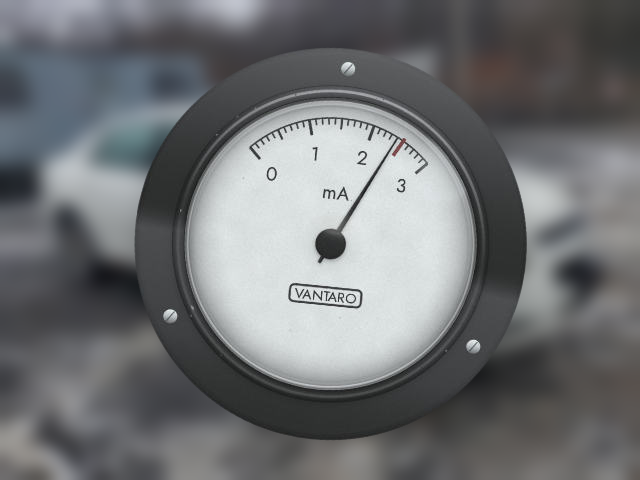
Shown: 2.4
